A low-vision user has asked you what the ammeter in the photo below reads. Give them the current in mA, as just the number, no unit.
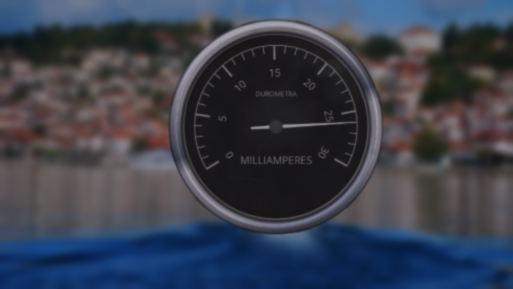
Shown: 26
